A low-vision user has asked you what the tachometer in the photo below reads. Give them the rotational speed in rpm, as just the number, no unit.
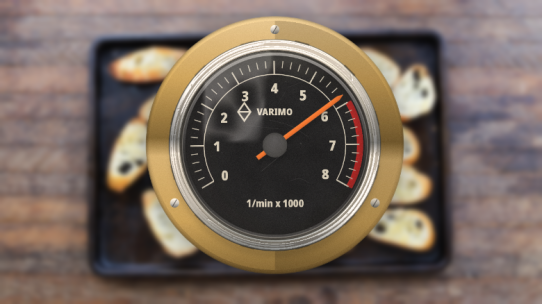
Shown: 5800
